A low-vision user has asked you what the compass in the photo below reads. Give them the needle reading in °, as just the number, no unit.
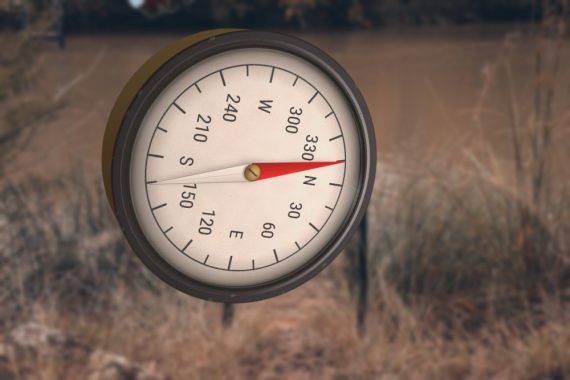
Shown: 345
